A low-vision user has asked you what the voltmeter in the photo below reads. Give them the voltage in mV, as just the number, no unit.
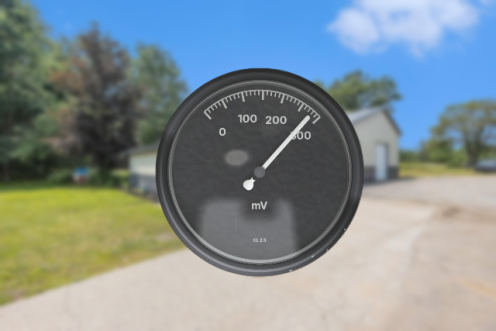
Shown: 280
